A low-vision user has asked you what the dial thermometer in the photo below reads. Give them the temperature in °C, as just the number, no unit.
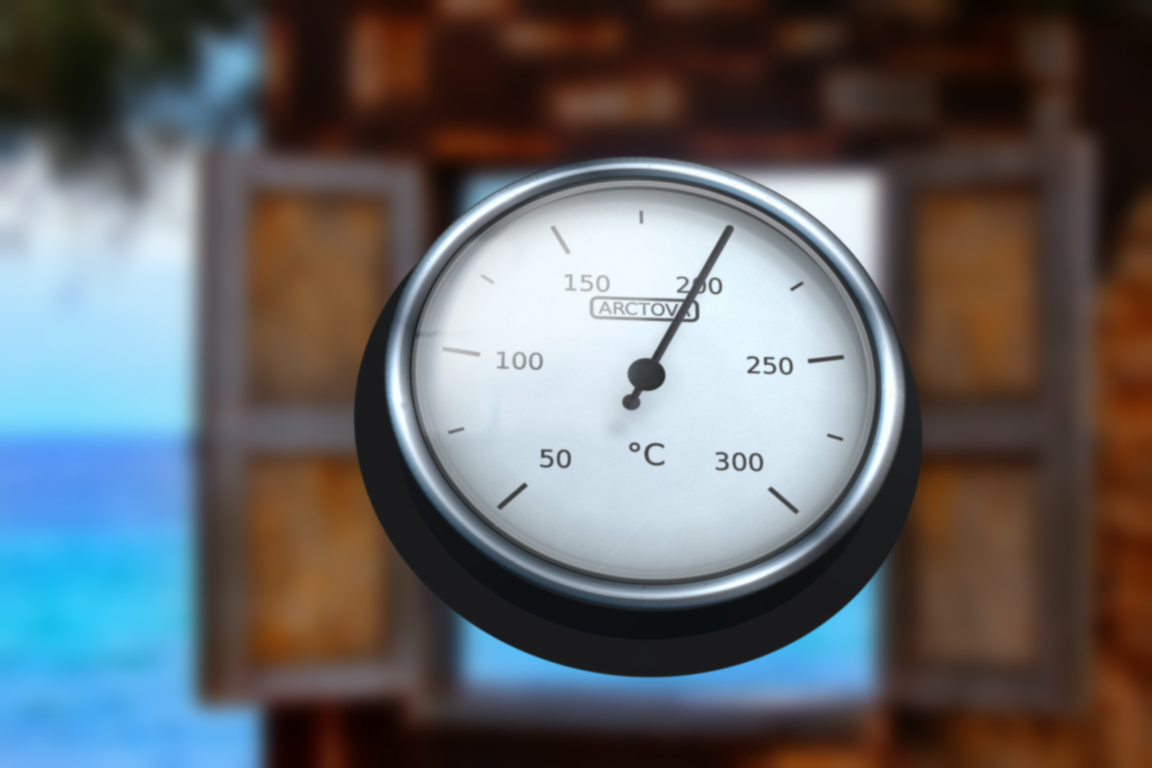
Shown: 200
